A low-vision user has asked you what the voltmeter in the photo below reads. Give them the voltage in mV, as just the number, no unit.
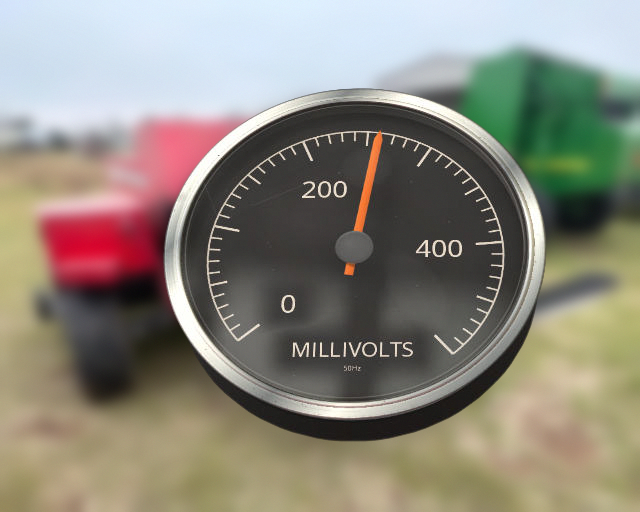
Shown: 260
